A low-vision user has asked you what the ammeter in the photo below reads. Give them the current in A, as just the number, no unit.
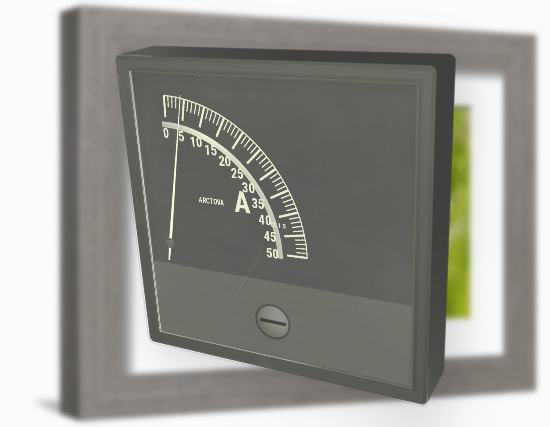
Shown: 5
